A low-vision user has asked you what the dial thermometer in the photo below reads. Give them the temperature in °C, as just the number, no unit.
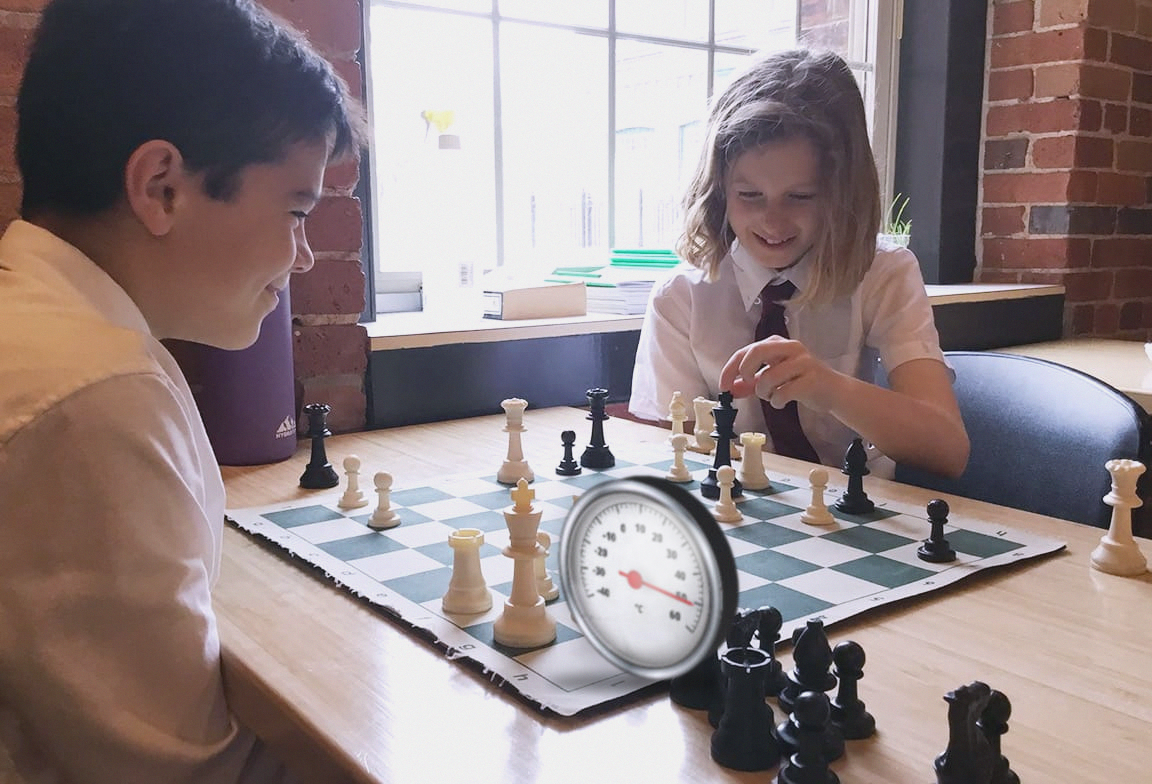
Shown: 50
